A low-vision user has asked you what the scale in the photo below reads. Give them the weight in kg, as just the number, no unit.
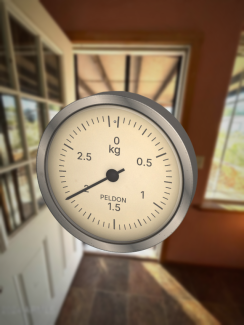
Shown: 2
